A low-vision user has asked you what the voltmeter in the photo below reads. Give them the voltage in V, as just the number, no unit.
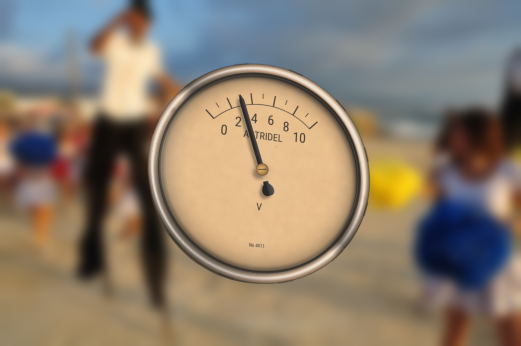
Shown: 3
